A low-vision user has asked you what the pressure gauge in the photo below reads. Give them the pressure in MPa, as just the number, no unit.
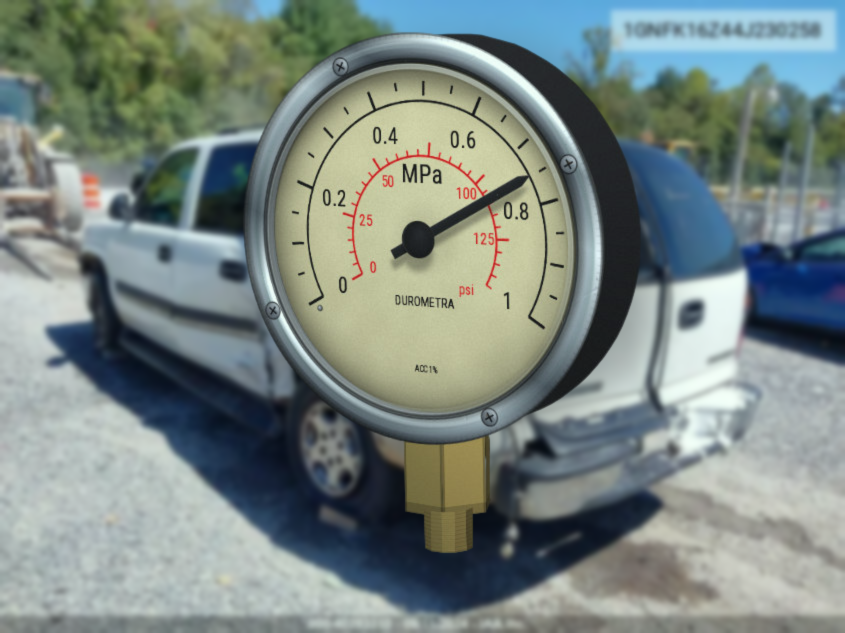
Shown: 0.75
